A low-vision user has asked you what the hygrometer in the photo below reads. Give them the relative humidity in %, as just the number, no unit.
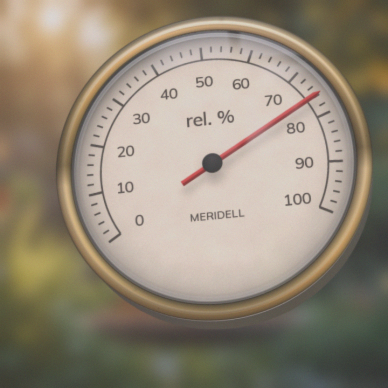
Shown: 76
